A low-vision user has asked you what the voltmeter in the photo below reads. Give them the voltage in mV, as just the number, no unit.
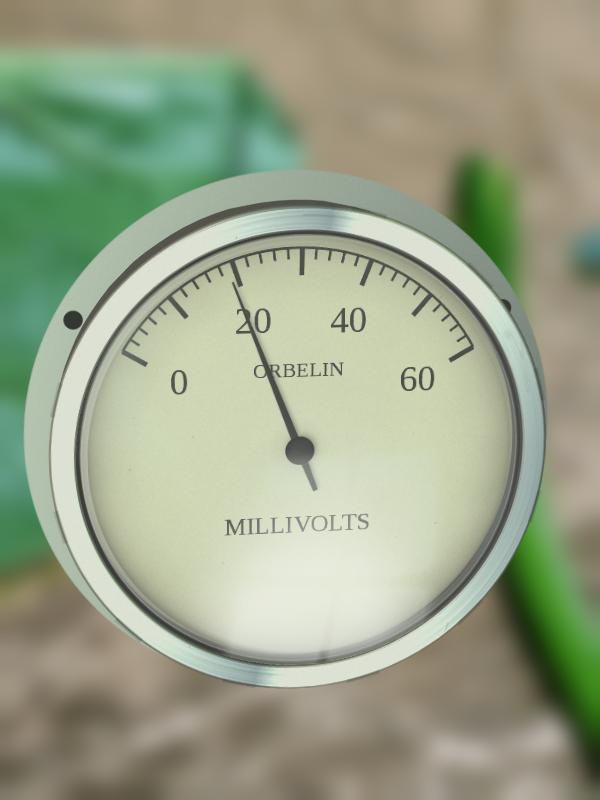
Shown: 19
